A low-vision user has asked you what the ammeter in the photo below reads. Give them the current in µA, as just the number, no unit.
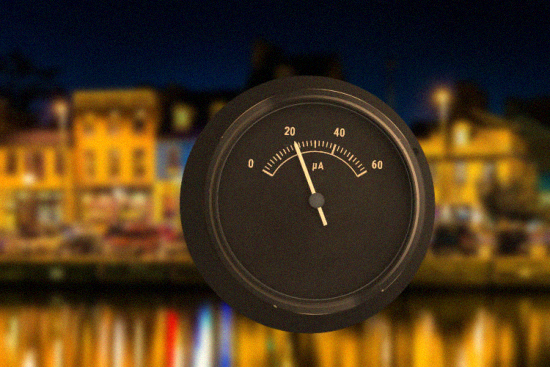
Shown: 20
